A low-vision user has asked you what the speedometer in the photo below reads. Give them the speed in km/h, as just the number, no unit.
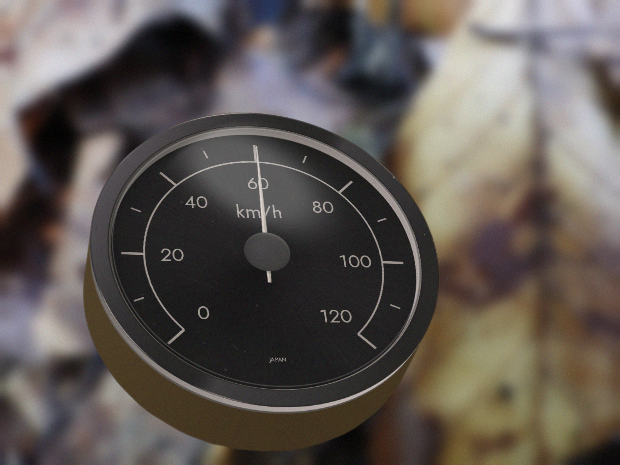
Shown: 60
